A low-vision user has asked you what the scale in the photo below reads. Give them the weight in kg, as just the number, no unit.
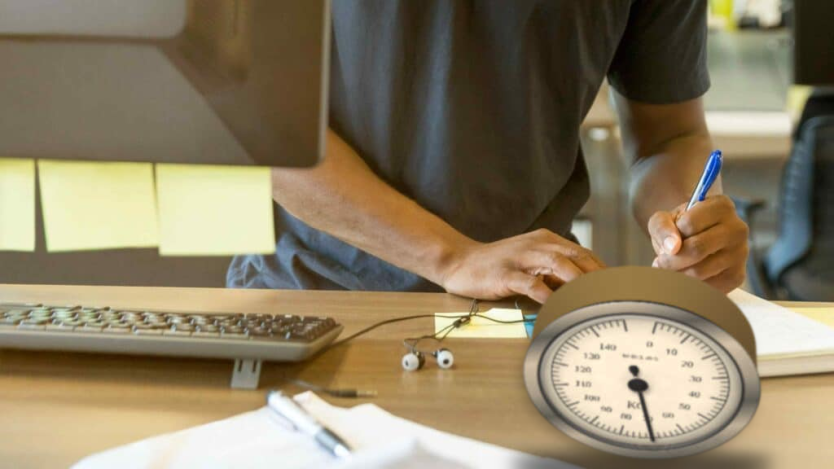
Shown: 70
